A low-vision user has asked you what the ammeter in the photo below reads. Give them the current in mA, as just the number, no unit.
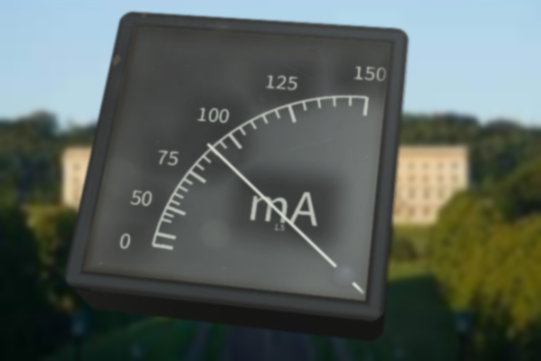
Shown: 90
